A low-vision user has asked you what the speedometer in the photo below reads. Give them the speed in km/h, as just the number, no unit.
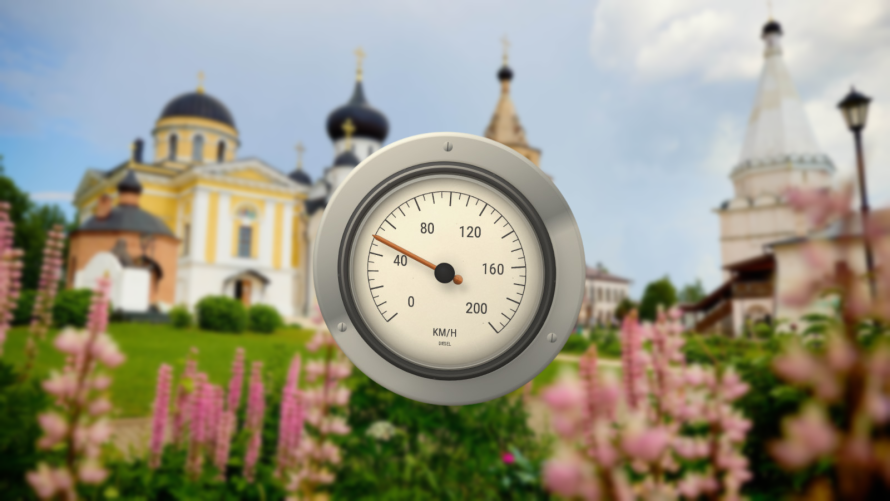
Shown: 50
